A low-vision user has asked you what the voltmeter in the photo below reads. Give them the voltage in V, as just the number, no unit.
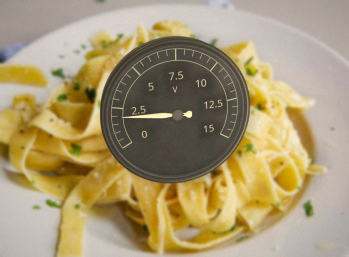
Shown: 2
